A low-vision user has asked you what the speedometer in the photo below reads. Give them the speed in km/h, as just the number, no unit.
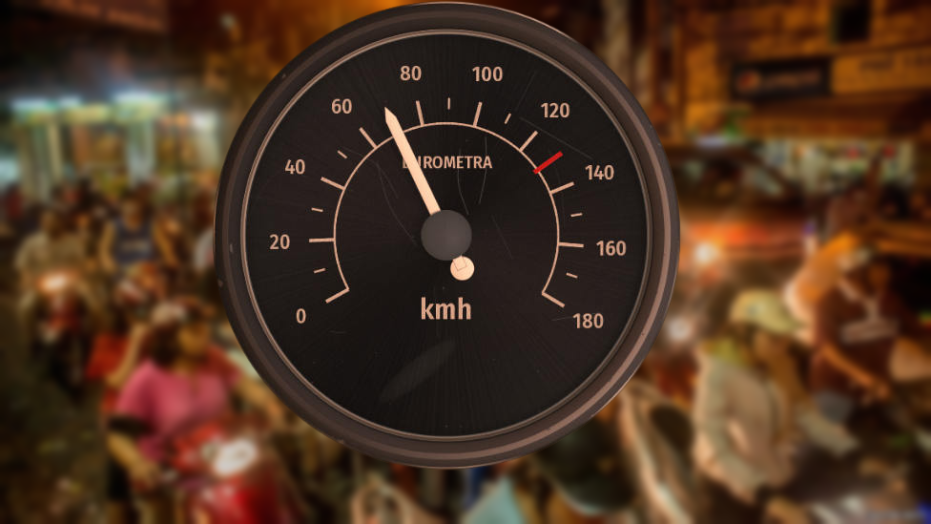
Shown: 70
